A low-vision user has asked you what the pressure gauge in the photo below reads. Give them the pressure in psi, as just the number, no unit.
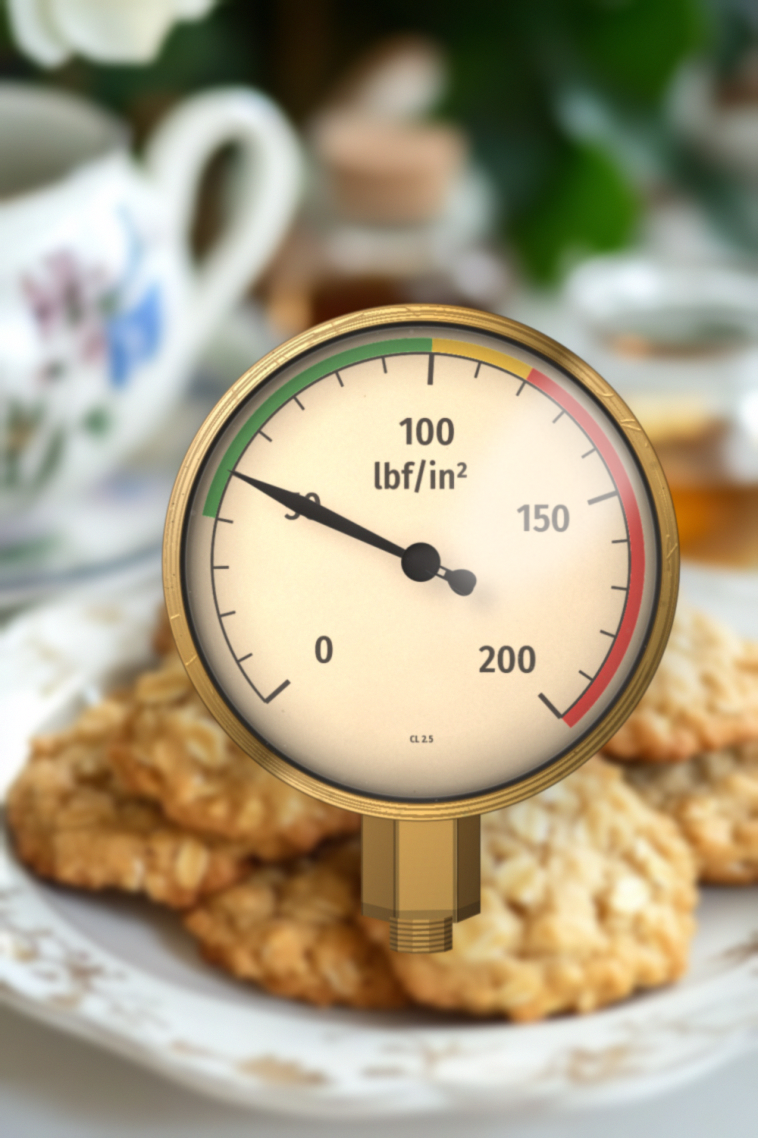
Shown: 50
